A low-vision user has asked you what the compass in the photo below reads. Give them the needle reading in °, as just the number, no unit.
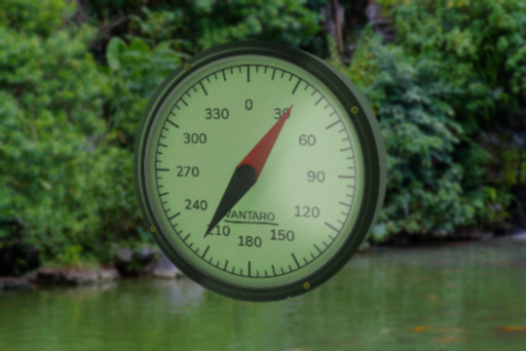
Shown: 35
